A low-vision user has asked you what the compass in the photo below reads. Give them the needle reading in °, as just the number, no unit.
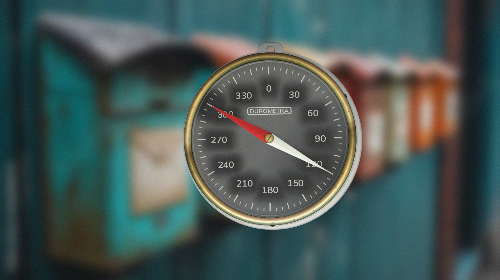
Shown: 300
